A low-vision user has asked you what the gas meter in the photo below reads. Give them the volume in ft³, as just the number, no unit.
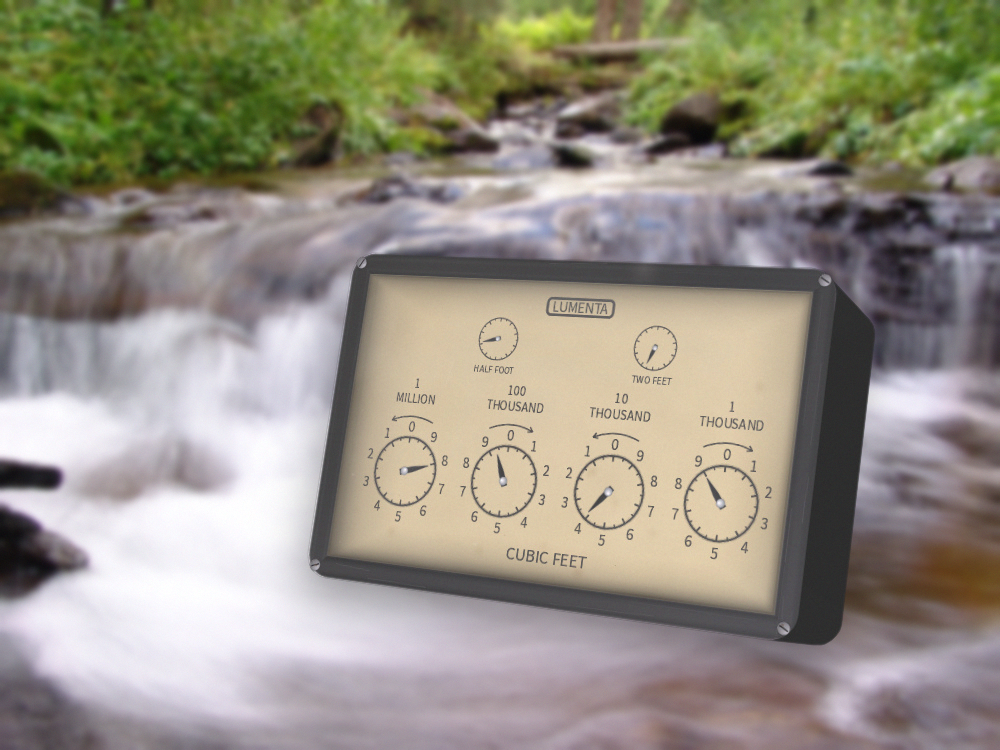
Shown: 793900
